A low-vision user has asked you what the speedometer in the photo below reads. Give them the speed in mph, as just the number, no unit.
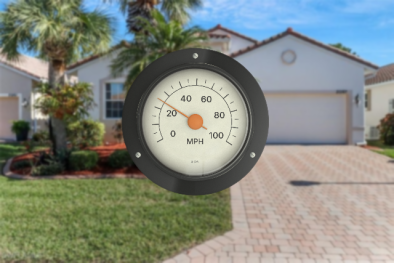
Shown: 25
